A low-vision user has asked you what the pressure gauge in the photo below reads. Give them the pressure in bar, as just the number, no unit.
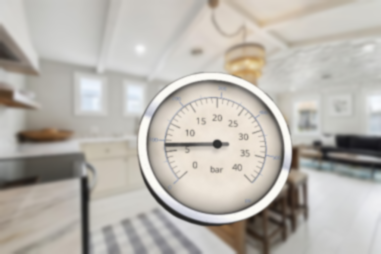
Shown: 6
